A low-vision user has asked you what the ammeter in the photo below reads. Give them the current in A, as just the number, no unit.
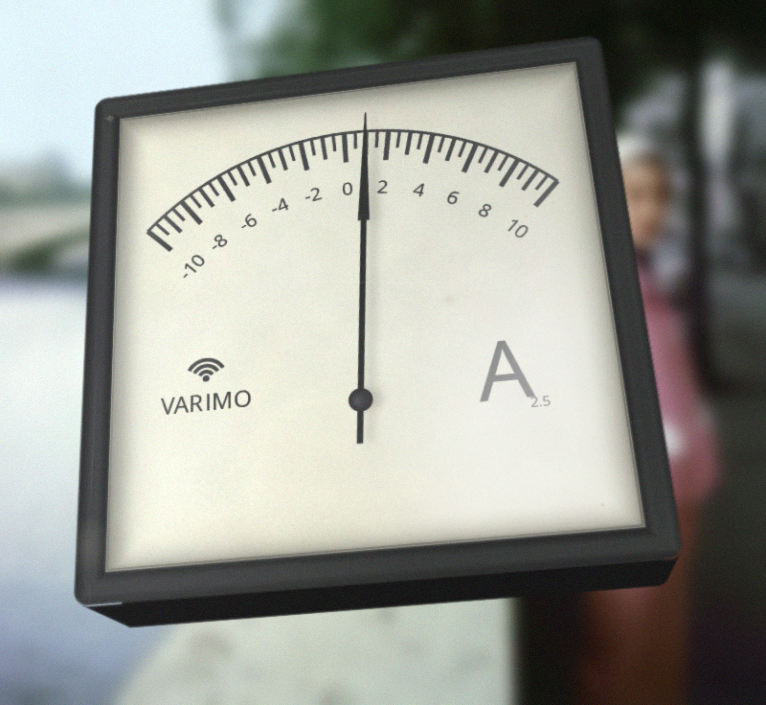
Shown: 1
